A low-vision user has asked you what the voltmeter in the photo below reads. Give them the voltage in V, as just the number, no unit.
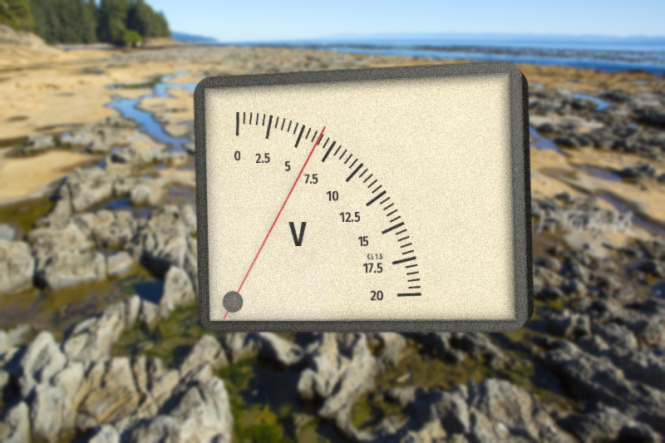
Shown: 6.5
